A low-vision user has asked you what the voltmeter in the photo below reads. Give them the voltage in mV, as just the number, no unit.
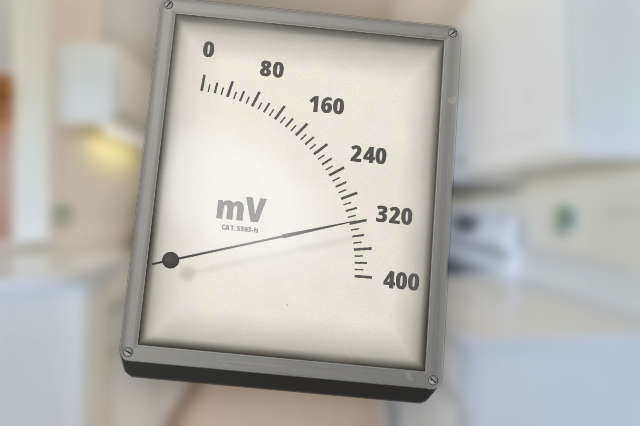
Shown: 320
